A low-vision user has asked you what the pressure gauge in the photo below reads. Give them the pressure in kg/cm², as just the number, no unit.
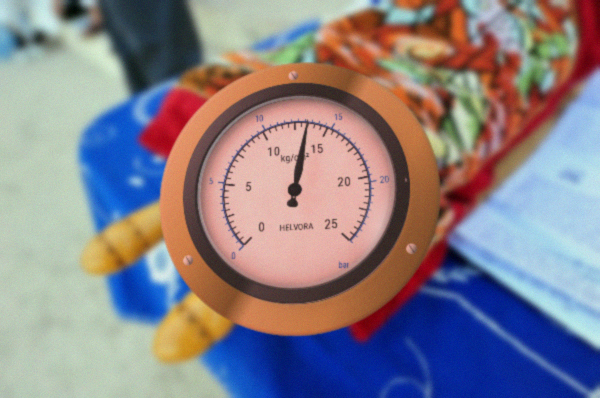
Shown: 13.5
